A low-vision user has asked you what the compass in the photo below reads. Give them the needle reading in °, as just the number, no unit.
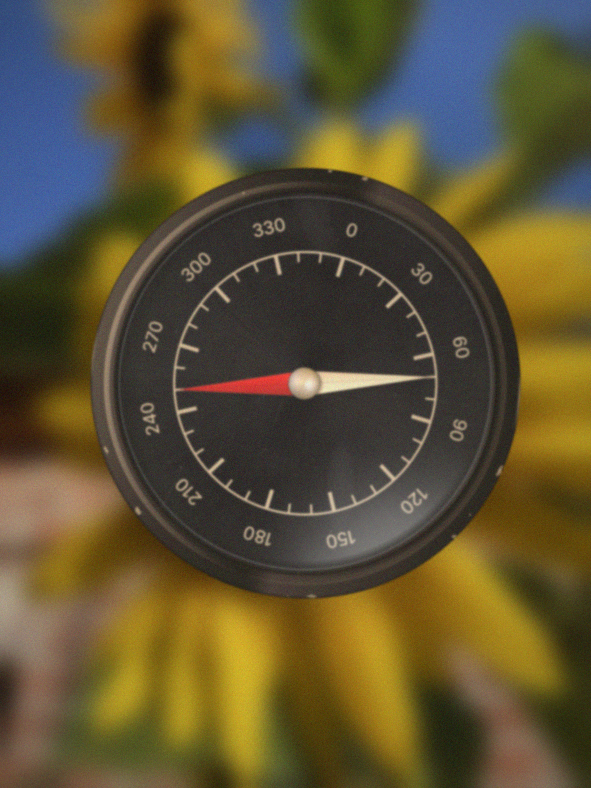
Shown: 250
